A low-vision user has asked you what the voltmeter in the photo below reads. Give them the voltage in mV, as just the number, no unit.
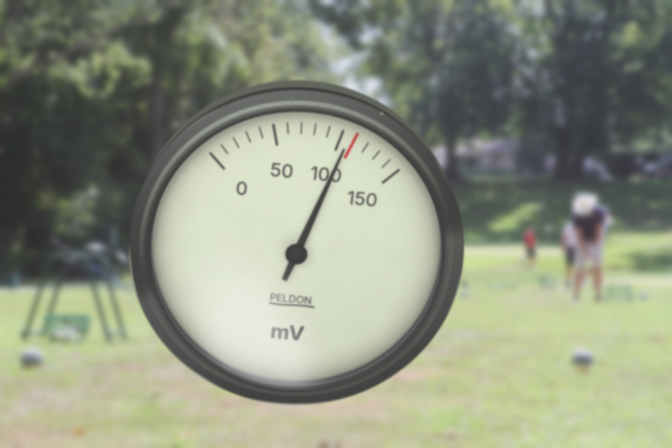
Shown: 105
